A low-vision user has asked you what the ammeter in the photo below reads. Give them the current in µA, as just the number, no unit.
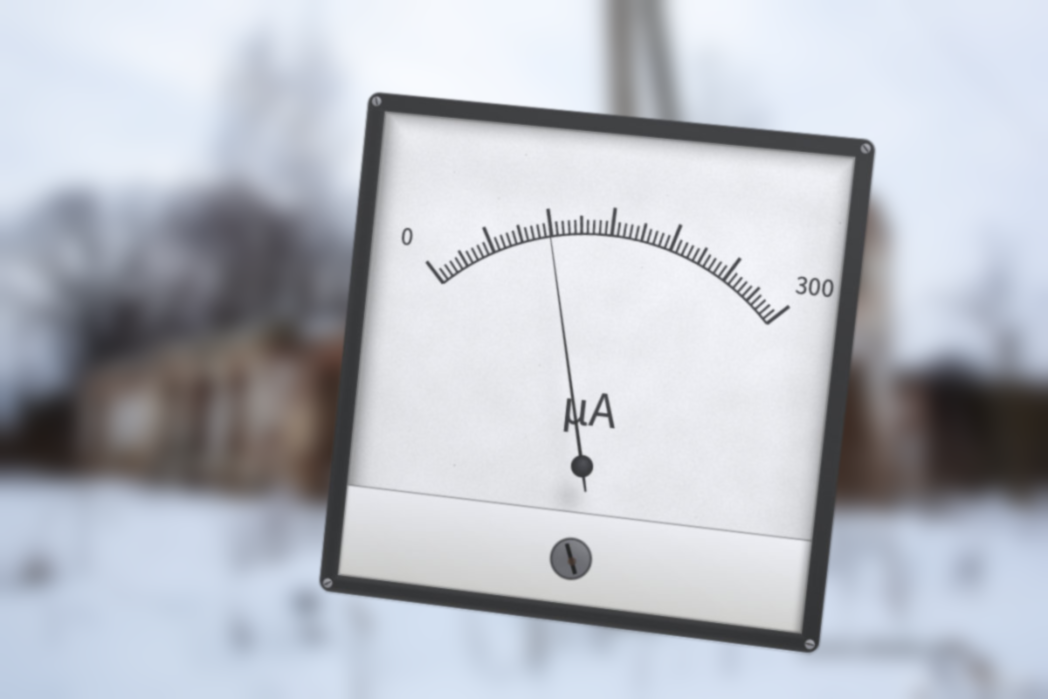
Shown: 100
